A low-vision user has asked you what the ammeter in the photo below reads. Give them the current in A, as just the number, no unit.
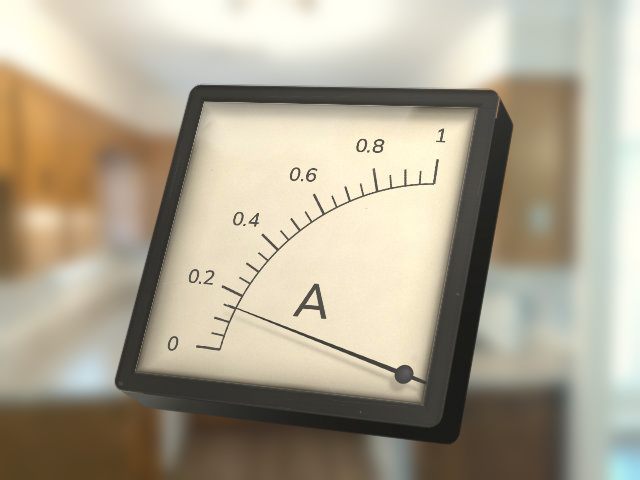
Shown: 0.15
